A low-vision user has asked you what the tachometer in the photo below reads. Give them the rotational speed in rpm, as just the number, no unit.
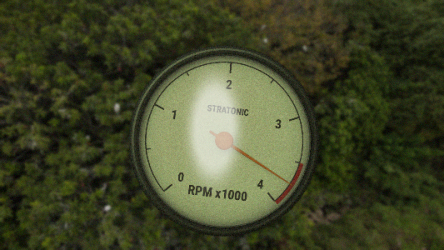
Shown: 3750
